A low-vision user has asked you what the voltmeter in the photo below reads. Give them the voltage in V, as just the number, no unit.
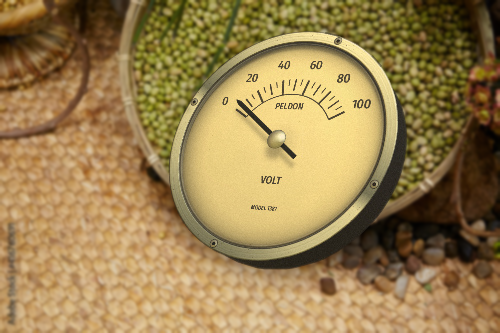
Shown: 5
